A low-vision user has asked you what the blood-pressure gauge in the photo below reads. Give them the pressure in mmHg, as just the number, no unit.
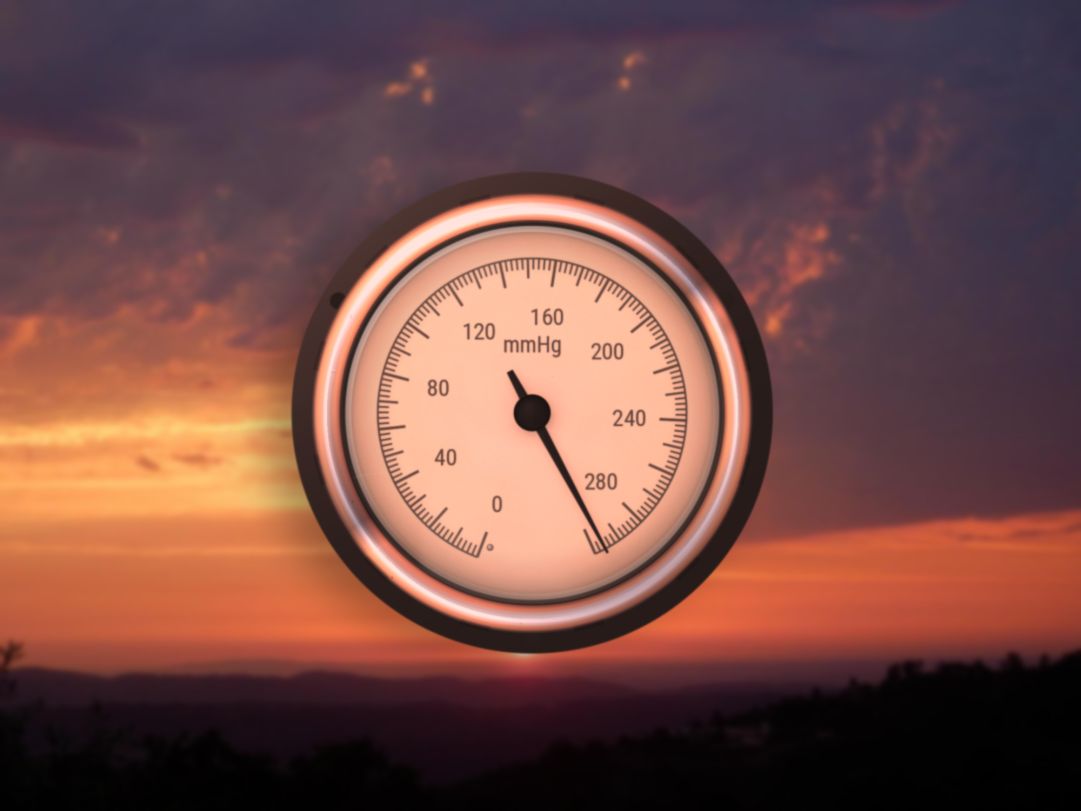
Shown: 296
